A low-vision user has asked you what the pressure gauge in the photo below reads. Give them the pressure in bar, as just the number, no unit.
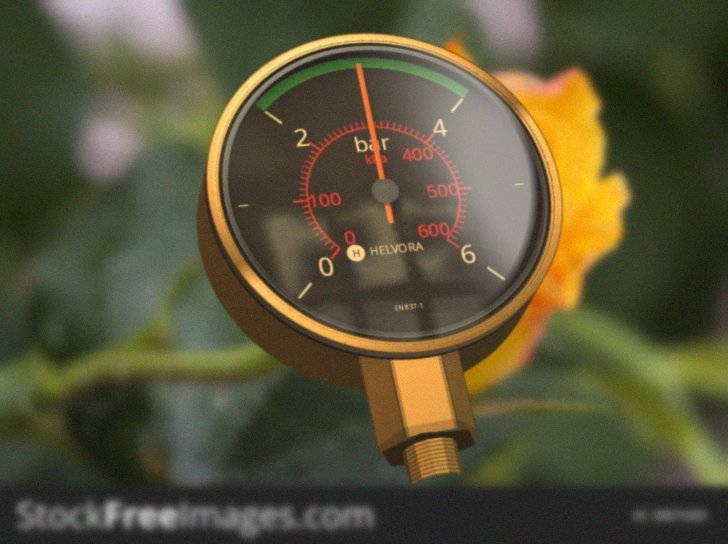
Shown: 3
